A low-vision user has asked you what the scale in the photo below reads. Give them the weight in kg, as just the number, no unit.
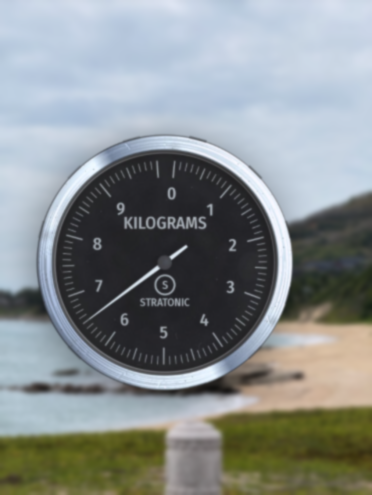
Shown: 6.5
